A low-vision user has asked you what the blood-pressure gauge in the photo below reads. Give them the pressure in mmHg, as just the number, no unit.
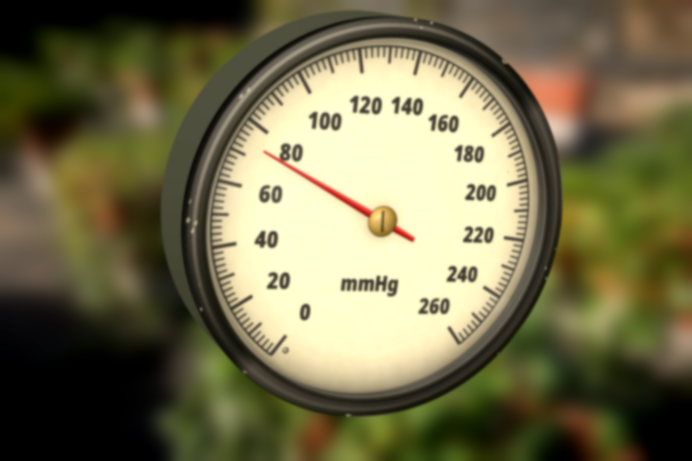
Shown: 74
